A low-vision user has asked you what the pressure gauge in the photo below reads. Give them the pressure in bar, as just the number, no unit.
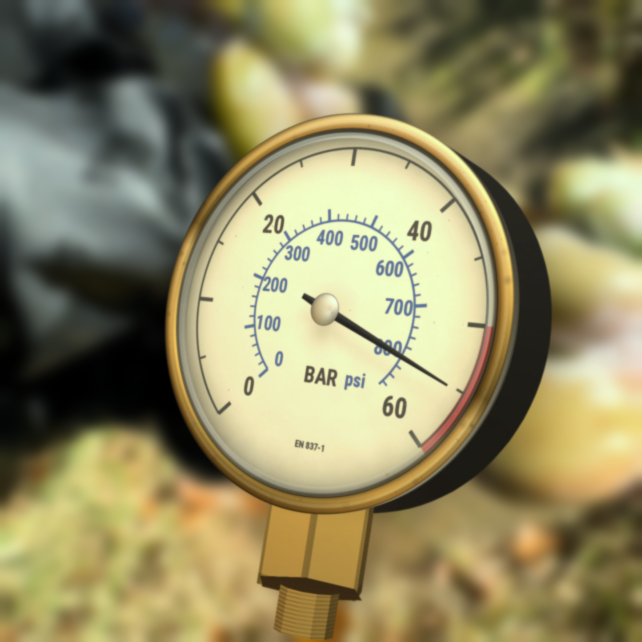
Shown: 55
